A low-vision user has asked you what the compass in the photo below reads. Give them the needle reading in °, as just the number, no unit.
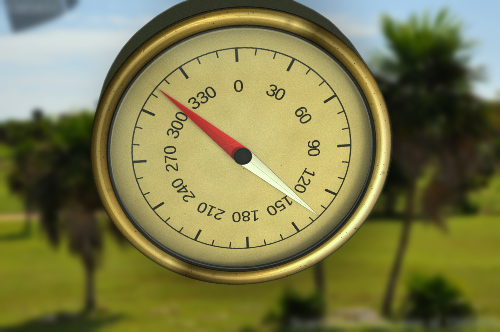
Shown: 315
